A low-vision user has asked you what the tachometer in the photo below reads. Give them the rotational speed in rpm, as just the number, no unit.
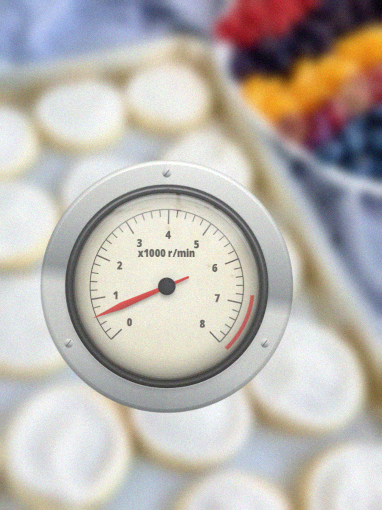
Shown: 600
